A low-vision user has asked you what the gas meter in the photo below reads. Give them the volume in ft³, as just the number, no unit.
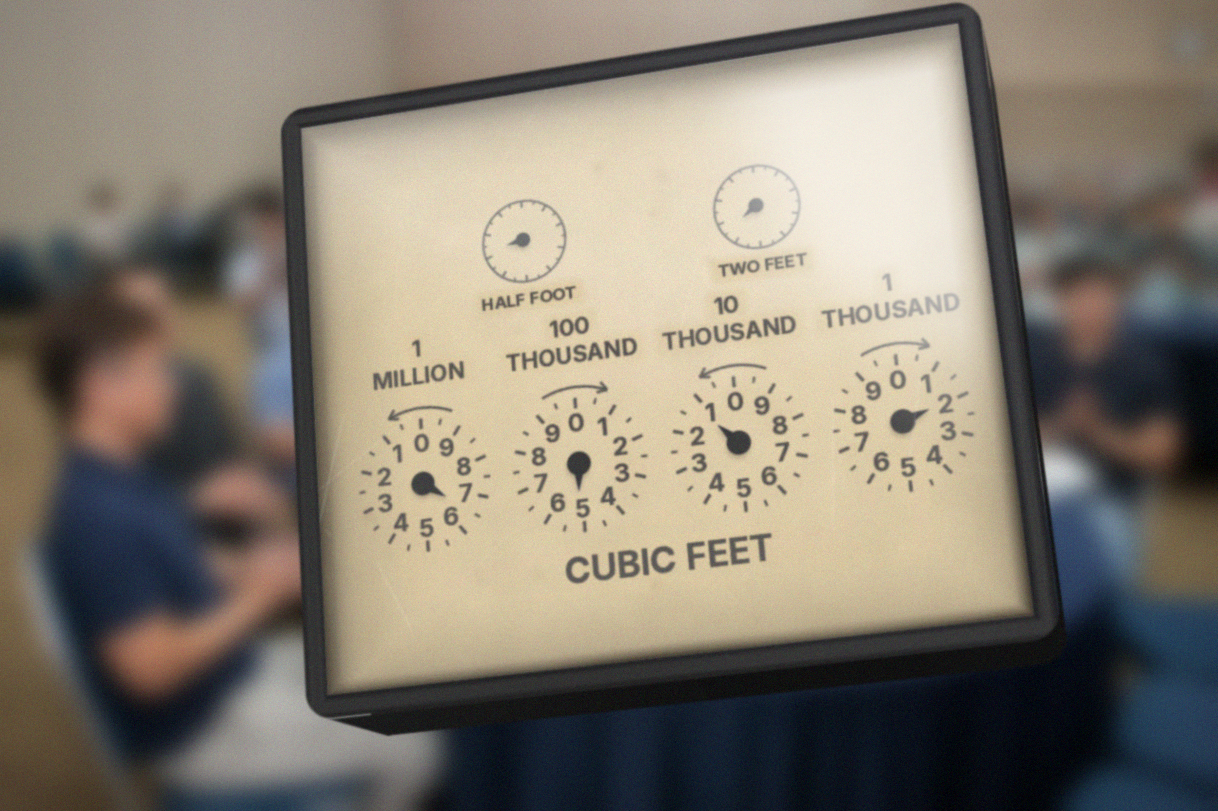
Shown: 651200
